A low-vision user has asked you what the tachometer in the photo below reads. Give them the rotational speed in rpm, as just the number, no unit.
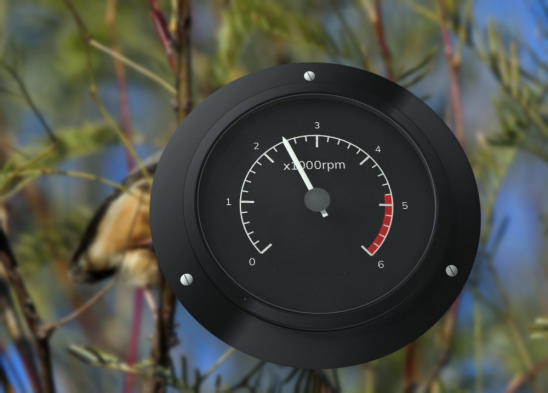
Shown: 2400
